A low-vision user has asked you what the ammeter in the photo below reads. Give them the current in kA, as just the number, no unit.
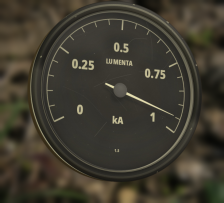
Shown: 0.95
